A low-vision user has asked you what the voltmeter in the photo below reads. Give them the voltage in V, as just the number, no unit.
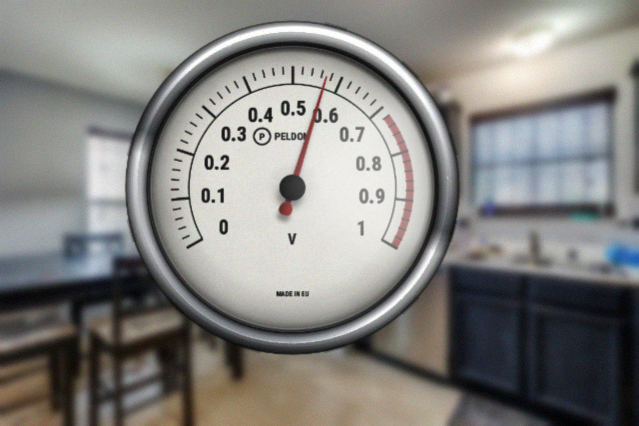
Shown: 0.57
